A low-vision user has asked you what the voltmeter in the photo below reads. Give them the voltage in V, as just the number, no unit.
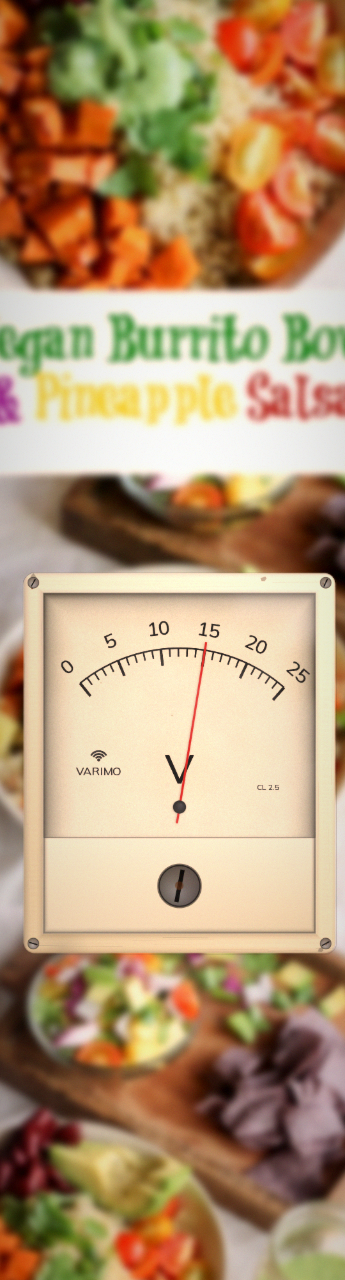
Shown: 15
